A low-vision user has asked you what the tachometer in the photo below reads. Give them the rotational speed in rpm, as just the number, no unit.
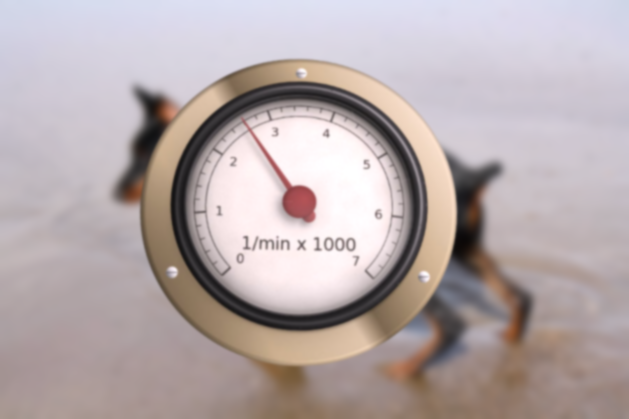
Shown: 2600
